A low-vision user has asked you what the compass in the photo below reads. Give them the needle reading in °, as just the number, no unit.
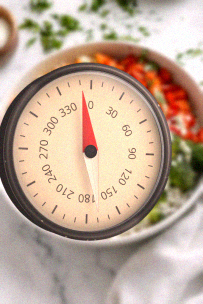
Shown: 350
